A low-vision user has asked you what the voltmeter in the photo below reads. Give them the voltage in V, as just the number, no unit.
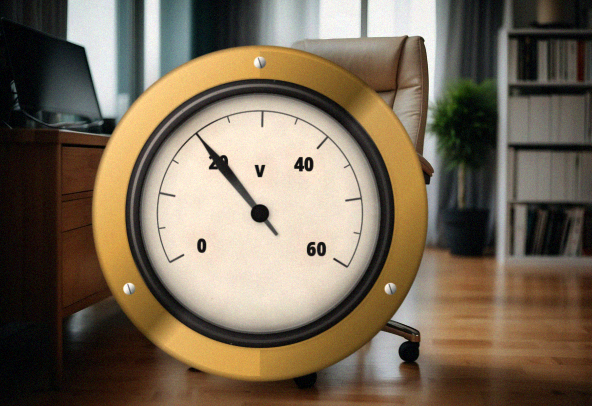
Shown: 20
